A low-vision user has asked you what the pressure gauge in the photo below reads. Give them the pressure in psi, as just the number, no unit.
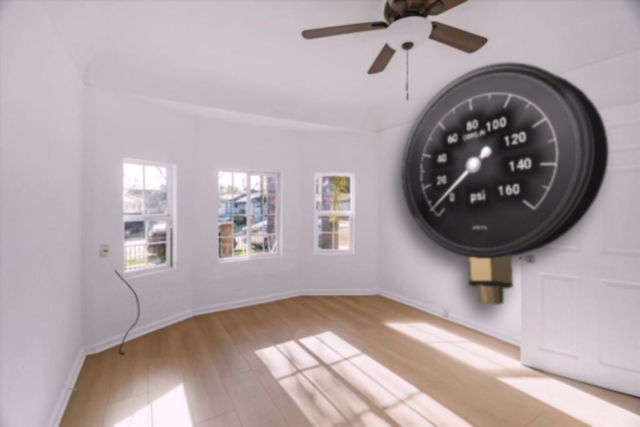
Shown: 5
